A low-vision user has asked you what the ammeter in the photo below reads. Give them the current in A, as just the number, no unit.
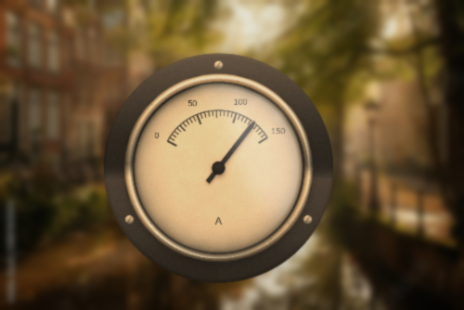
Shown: 125
